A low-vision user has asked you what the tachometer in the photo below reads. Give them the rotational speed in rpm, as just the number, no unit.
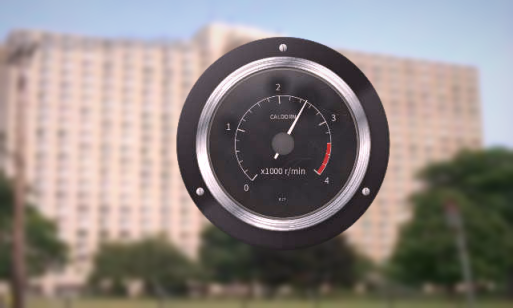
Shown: 2500
